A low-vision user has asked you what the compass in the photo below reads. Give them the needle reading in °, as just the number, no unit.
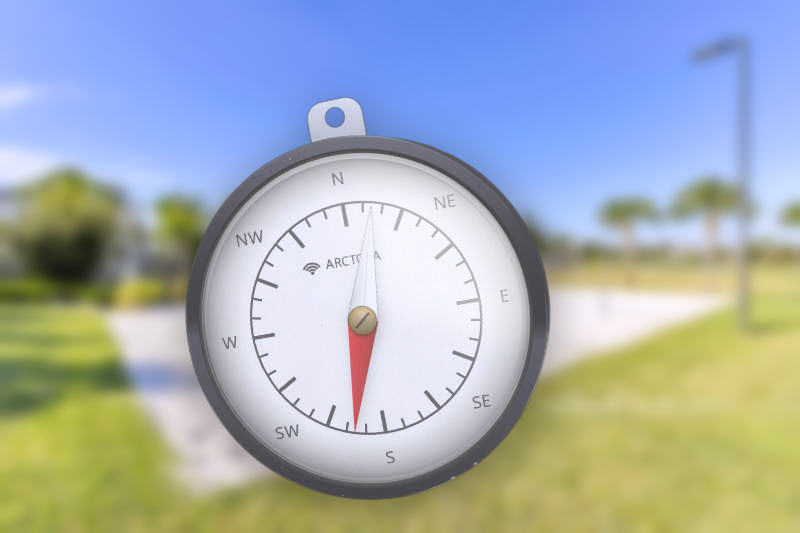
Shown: 195
